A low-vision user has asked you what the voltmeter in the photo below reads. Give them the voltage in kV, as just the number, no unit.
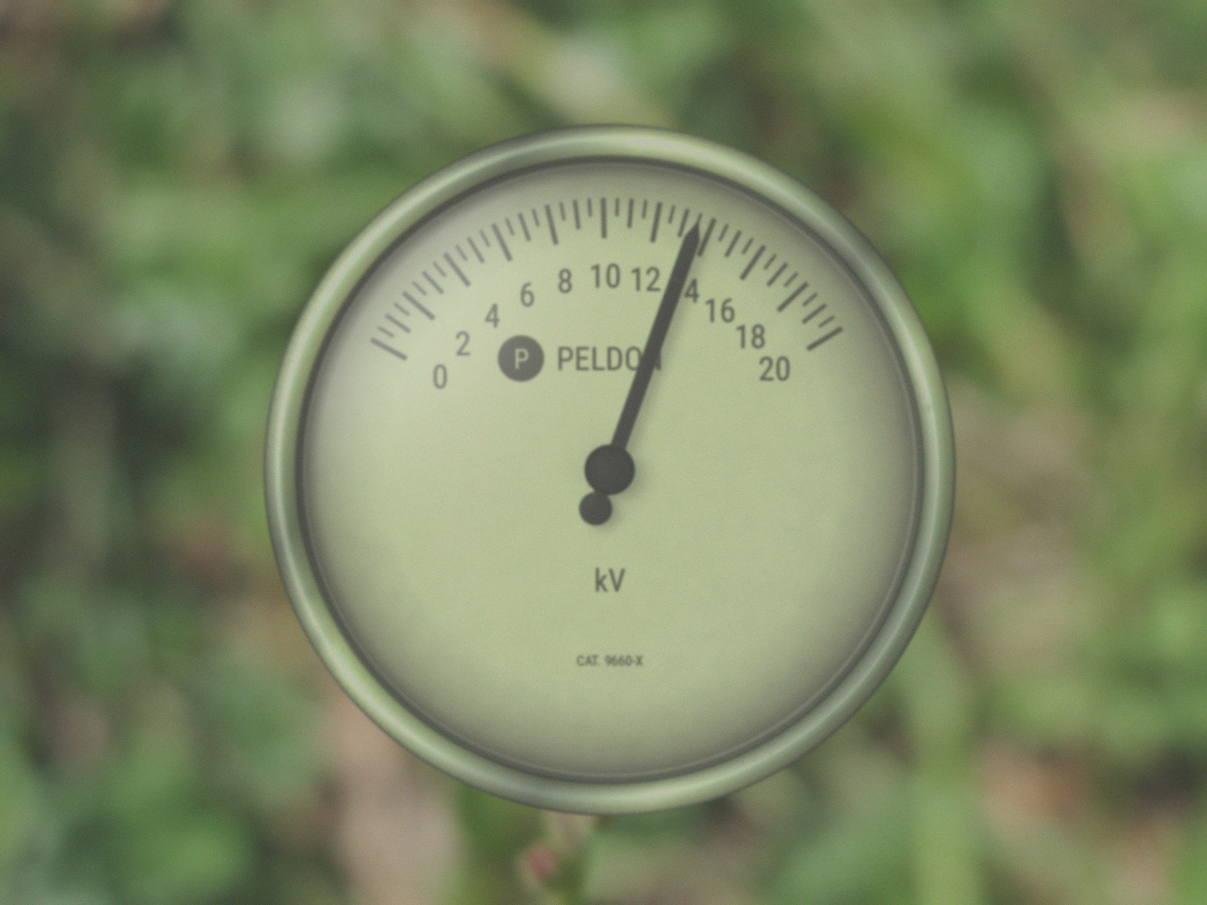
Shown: 13.5
